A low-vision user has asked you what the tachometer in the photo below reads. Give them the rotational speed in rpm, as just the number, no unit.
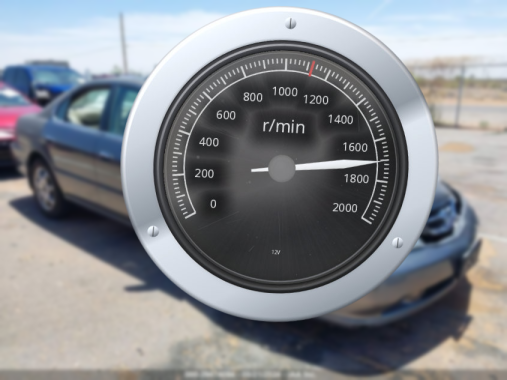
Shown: 1700
